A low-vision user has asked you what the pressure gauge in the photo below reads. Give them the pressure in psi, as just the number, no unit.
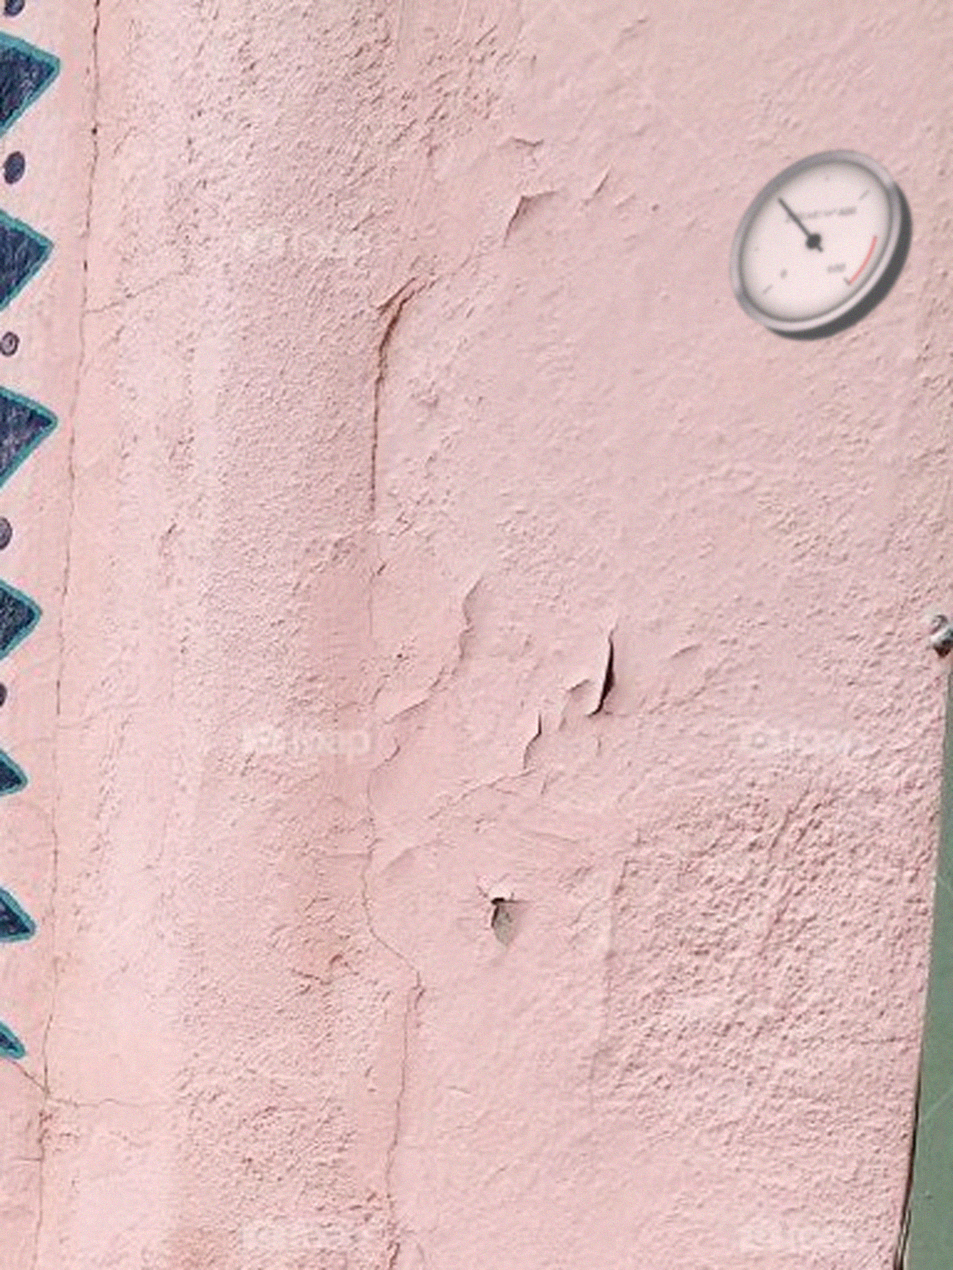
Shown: 200
